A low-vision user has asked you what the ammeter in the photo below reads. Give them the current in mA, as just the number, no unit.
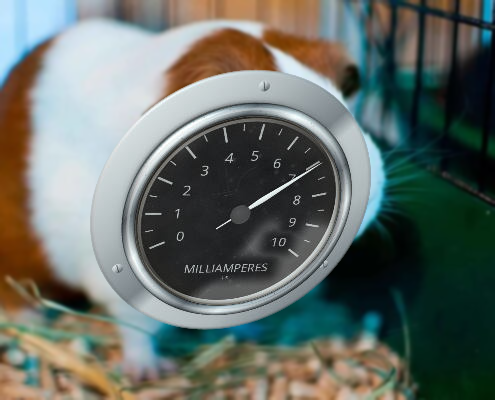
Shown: 7
